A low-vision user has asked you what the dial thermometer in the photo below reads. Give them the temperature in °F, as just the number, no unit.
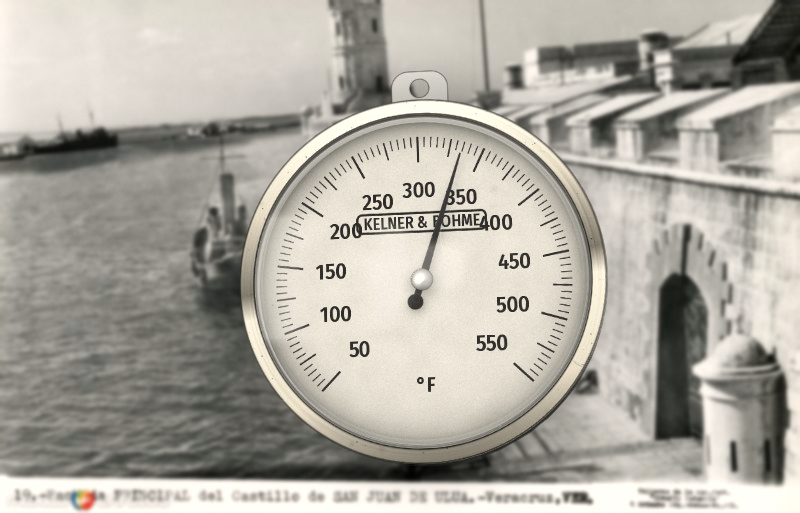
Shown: 335
